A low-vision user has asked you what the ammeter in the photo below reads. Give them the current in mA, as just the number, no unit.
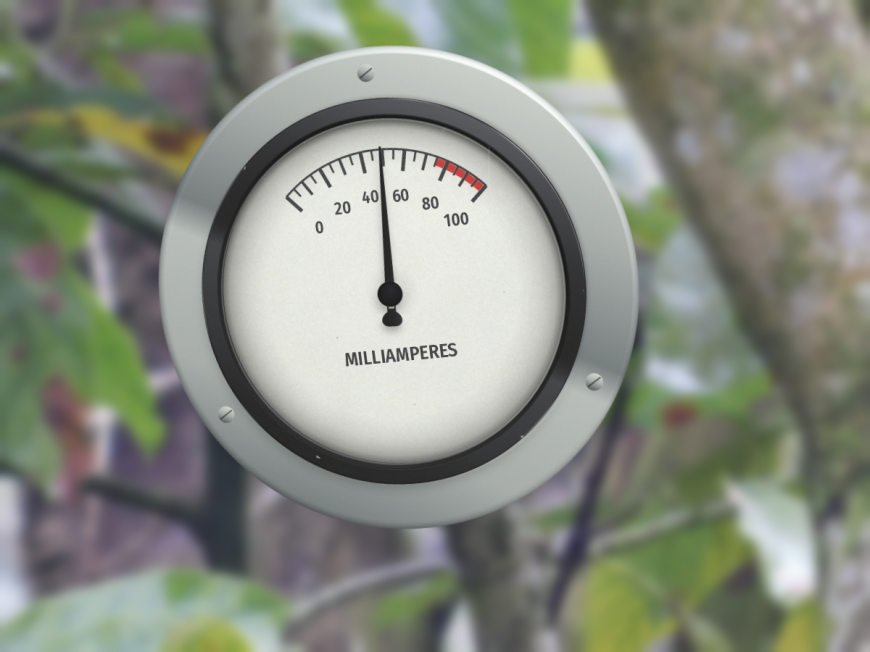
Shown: 50
